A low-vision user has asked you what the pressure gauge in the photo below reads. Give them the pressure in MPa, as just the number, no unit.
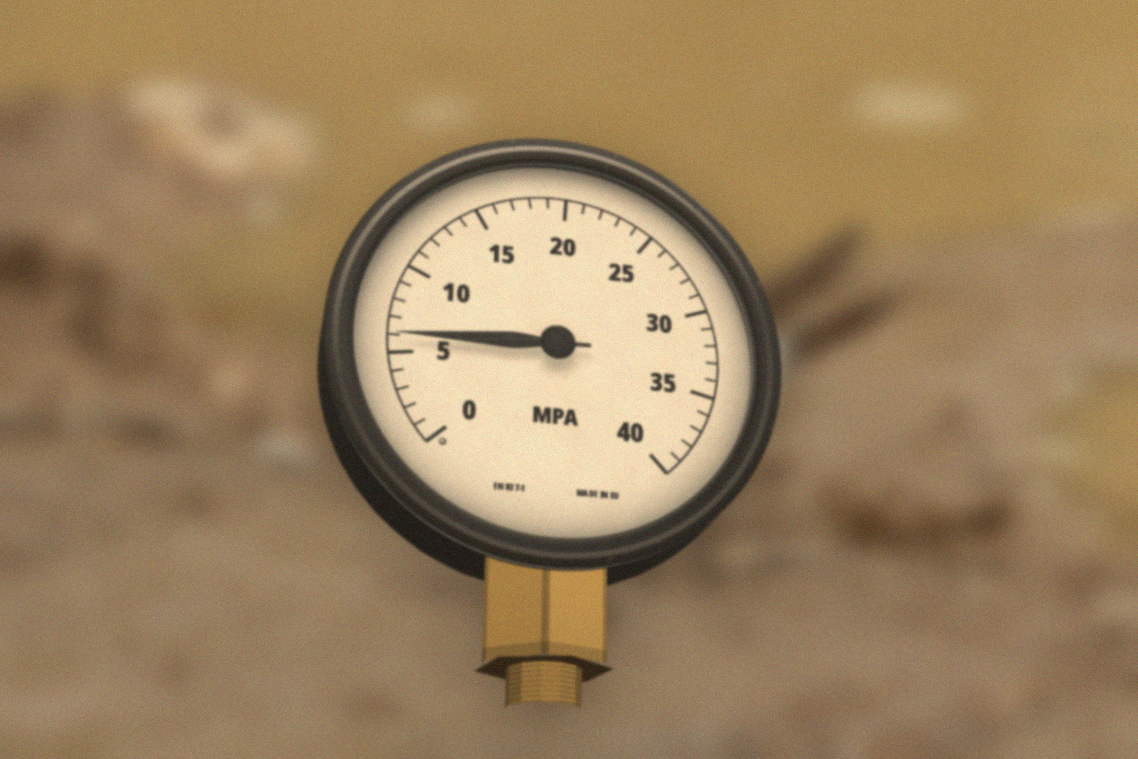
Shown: 6
